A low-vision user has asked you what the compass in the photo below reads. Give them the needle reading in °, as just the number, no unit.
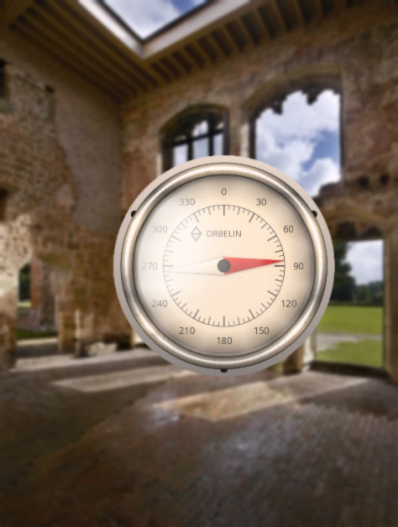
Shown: 85
